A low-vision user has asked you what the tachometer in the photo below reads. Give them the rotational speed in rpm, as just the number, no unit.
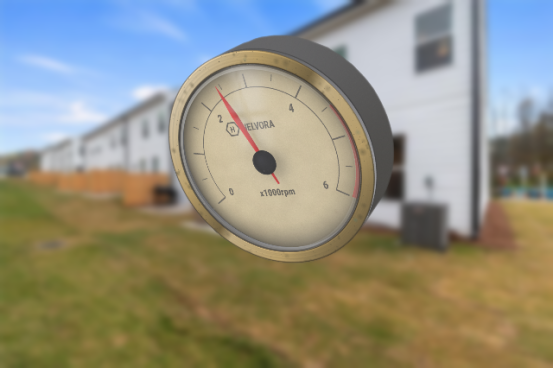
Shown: 2500
